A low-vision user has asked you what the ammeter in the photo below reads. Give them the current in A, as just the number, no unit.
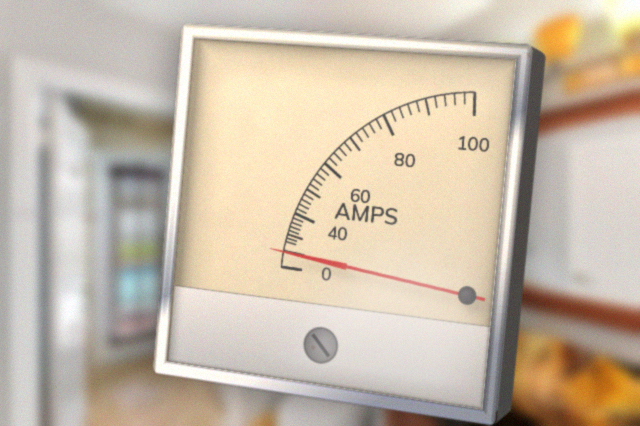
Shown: 20
